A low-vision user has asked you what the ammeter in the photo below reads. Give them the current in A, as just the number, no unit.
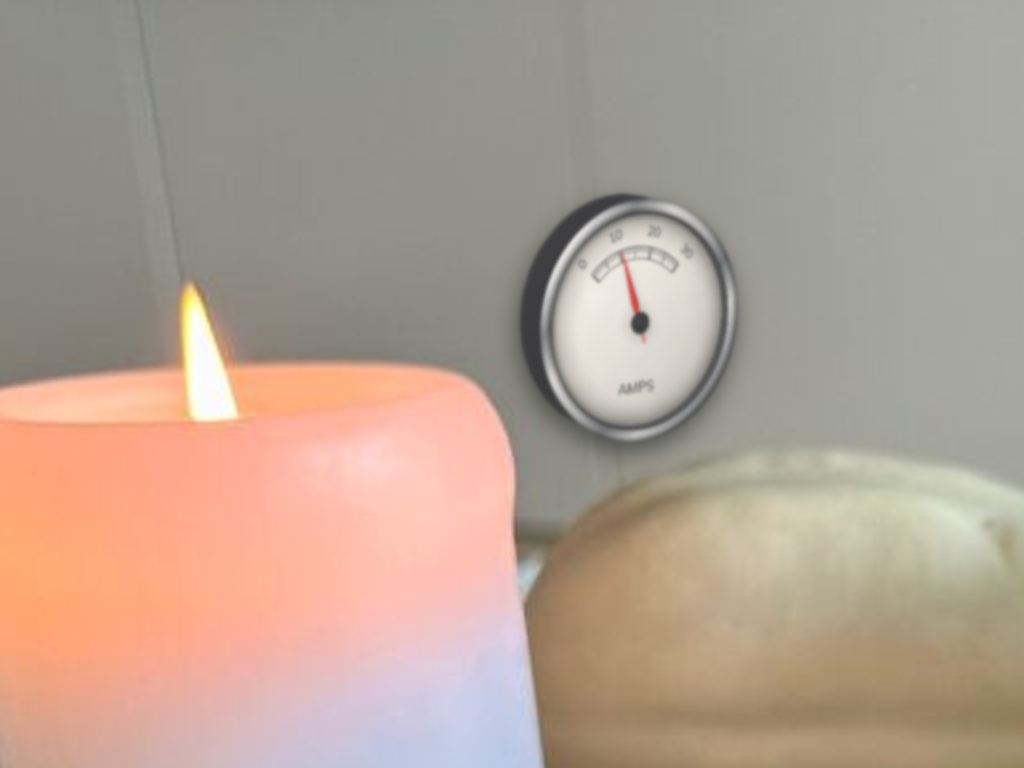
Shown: 10
